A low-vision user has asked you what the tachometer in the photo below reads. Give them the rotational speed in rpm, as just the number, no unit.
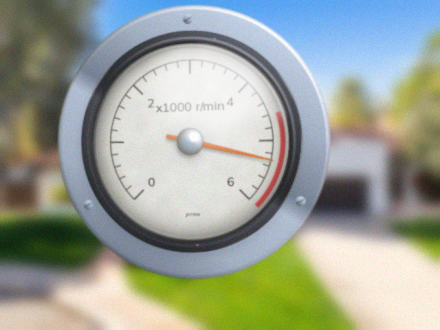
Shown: 5300
